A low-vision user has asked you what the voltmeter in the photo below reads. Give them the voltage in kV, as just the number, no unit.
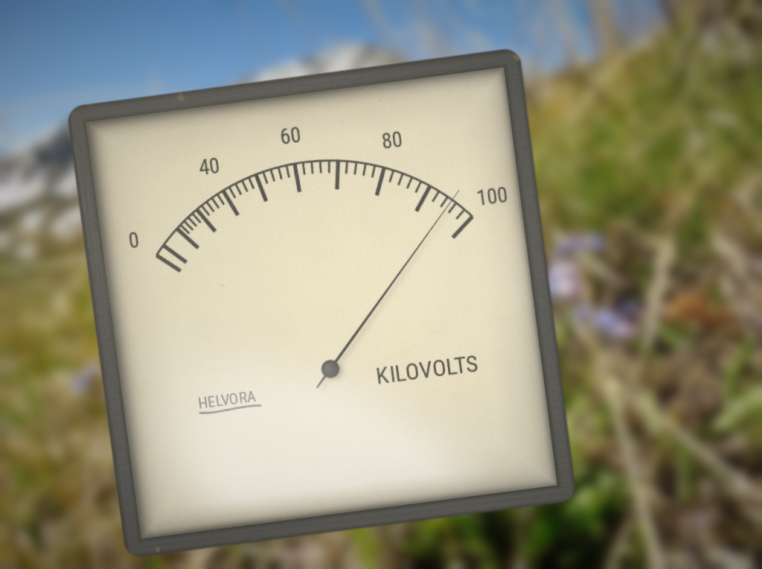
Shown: 95
